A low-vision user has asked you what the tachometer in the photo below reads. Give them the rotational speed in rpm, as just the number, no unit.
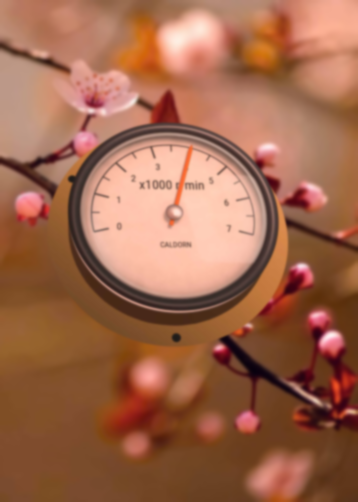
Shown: 4000
